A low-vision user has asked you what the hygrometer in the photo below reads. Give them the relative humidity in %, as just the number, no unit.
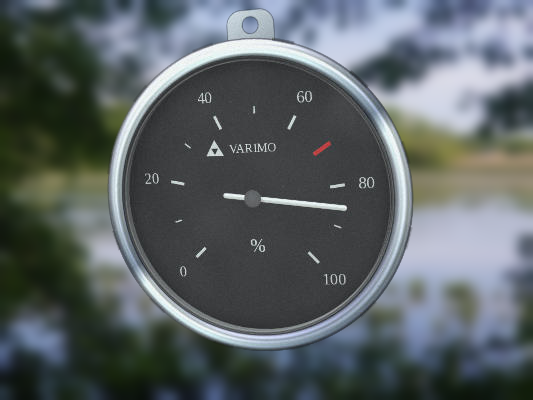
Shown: 85
